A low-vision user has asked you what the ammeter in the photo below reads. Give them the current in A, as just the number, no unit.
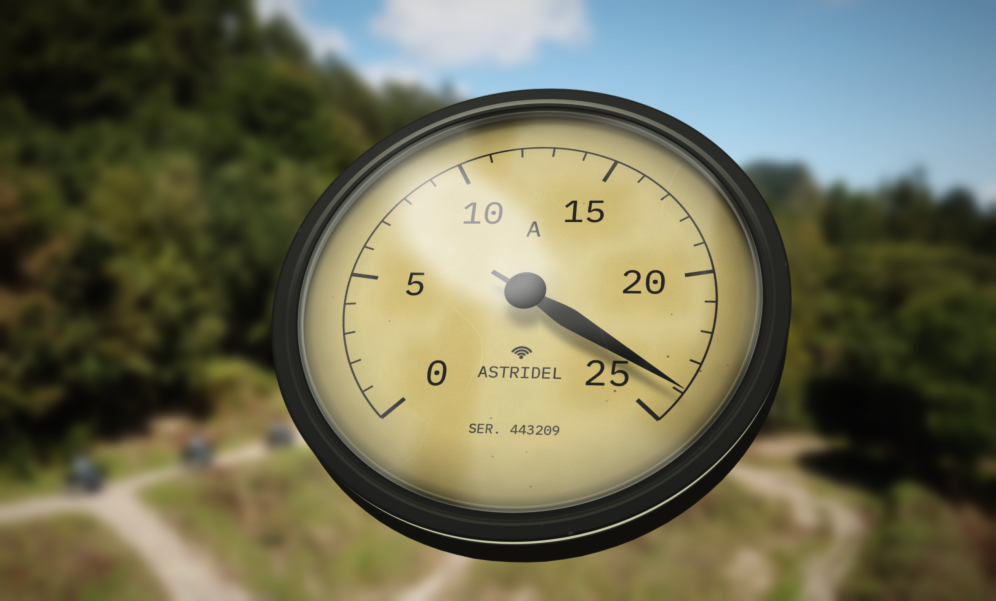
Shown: 24
